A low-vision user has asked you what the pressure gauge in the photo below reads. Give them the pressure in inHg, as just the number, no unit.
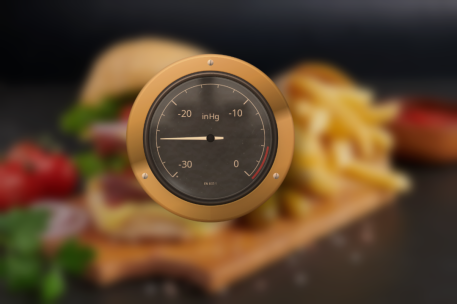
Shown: -25
